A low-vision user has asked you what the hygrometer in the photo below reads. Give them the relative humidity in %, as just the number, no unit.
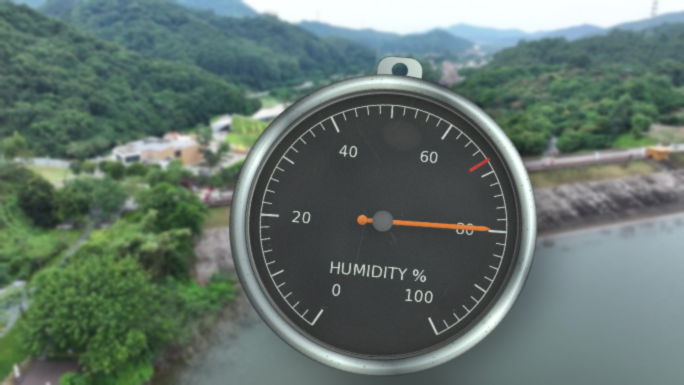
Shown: 80
